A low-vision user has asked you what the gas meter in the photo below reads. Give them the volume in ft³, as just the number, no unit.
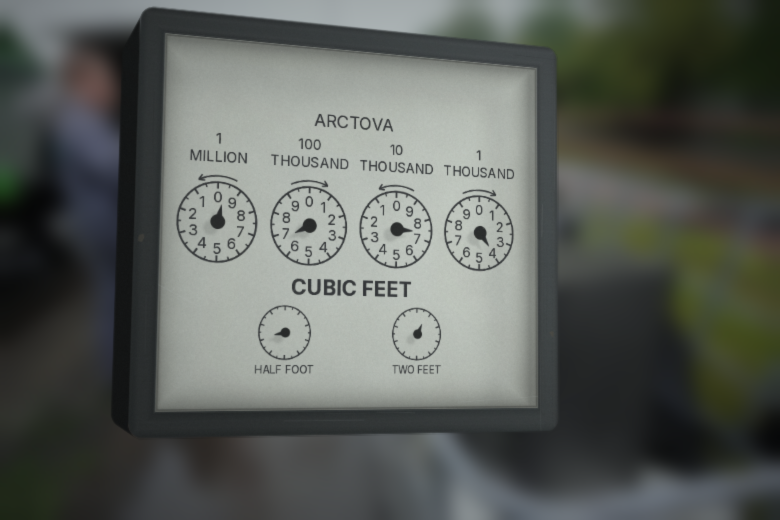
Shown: 967400
